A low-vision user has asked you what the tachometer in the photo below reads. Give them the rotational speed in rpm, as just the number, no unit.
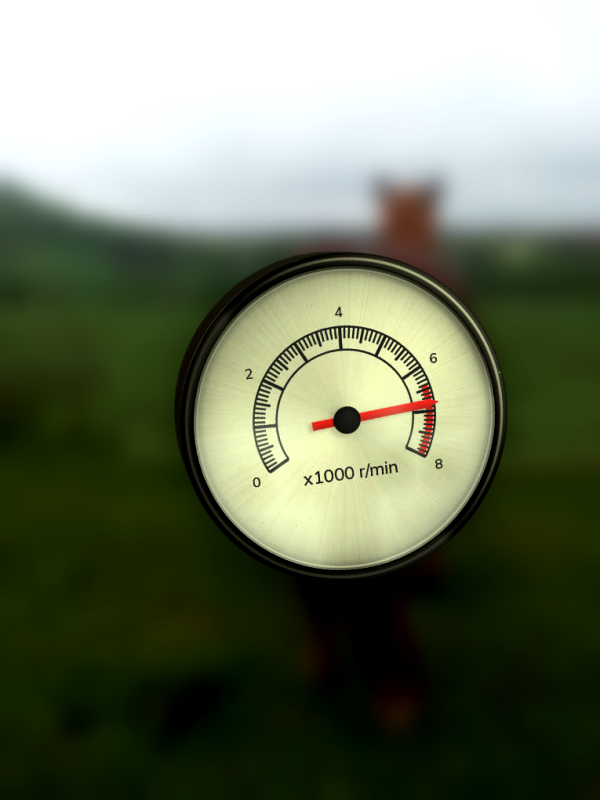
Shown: 6800
